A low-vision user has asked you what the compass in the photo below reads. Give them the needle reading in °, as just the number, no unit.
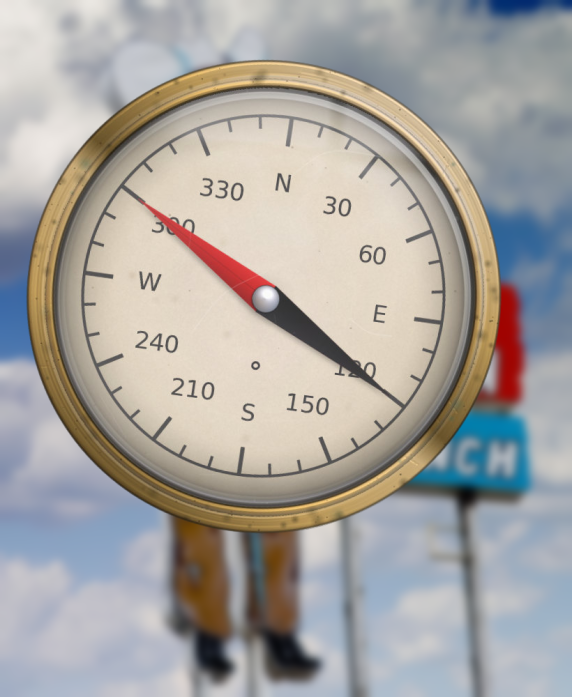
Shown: 300
